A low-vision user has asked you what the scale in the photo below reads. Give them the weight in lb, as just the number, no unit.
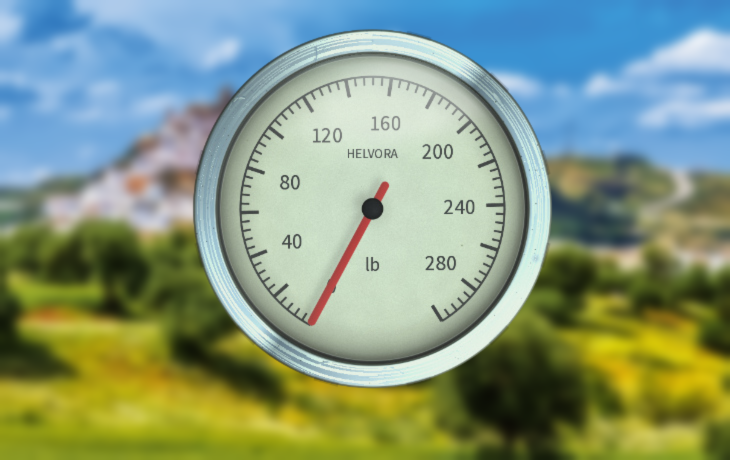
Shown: 0
